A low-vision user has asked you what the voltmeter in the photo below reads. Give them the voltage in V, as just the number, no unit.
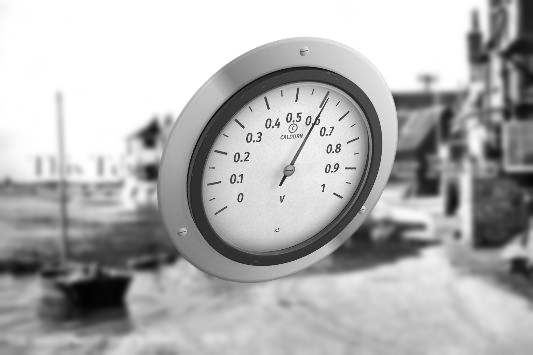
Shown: 0.6
